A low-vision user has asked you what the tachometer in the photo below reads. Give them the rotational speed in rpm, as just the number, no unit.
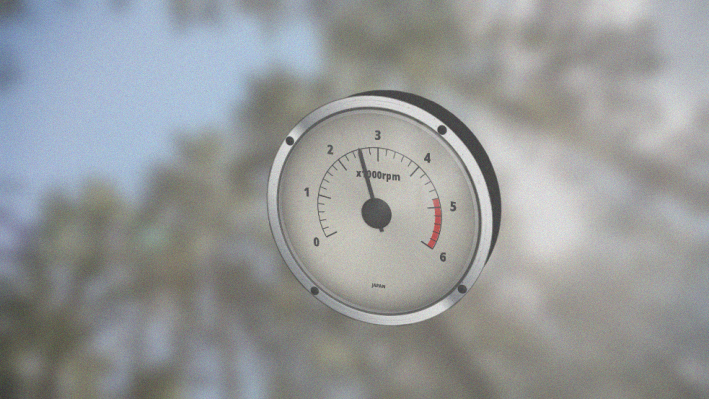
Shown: 2600
